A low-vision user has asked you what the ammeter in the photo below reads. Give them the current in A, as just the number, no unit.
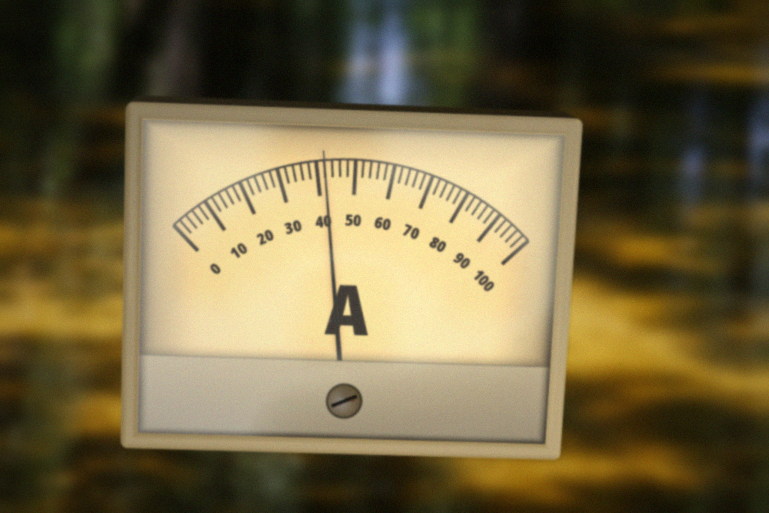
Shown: 42
